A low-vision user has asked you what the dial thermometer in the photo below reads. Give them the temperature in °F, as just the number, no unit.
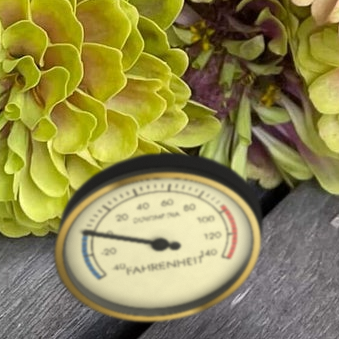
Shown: 0
